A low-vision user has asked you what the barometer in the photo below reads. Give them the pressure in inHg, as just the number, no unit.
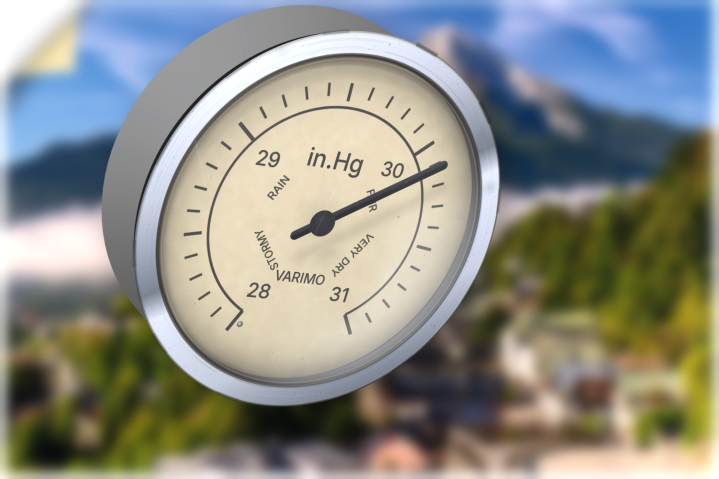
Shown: 30.1
